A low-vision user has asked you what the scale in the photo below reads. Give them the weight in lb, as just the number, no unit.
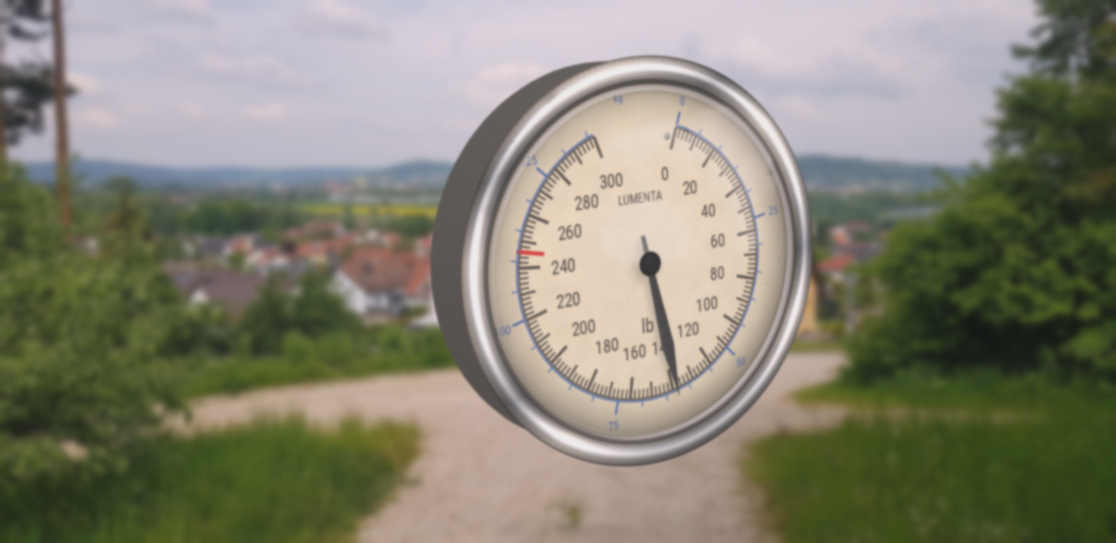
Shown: 140
